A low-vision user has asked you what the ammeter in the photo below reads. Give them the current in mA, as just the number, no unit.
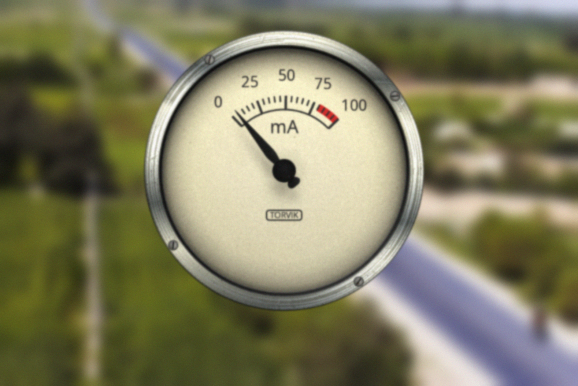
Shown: 5
